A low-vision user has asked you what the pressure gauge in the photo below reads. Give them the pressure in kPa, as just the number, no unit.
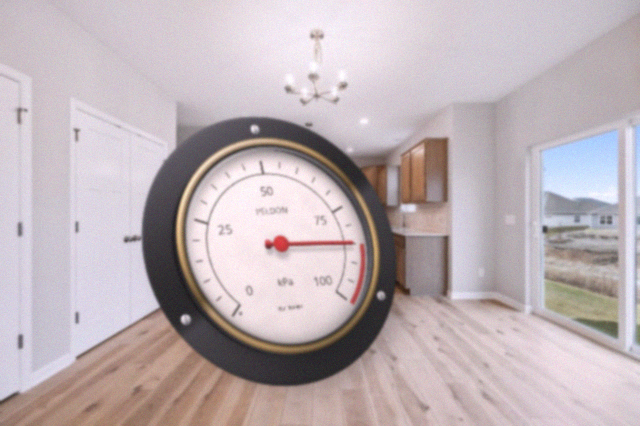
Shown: 85
